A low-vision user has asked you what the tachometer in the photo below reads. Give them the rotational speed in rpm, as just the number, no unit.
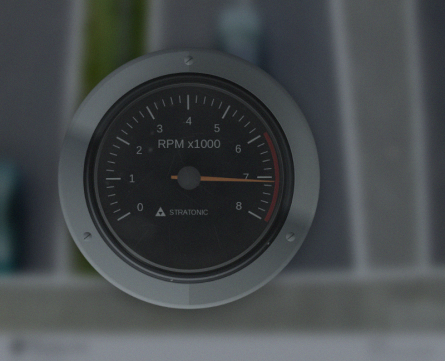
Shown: 7100
